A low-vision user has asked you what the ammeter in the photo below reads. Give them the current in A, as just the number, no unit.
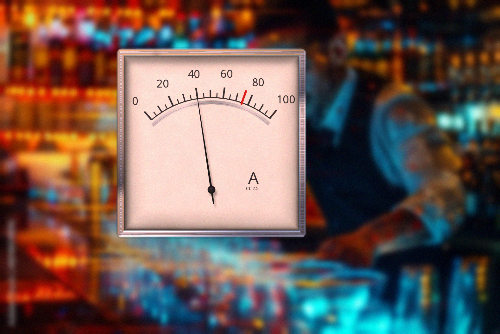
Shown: 40
